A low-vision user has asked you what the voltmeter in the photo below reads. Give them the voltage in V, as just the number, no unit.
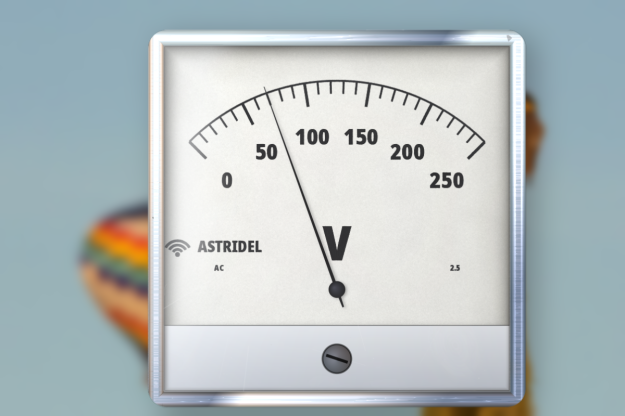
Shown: 70
